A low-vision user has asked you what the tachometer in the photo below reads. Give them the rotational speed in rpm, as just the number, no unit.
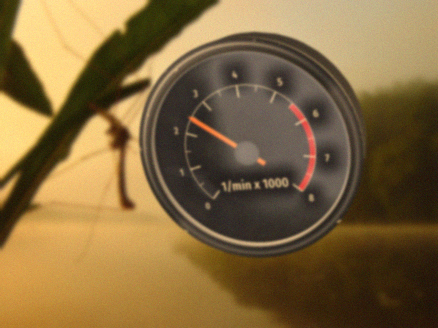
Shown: 2500
